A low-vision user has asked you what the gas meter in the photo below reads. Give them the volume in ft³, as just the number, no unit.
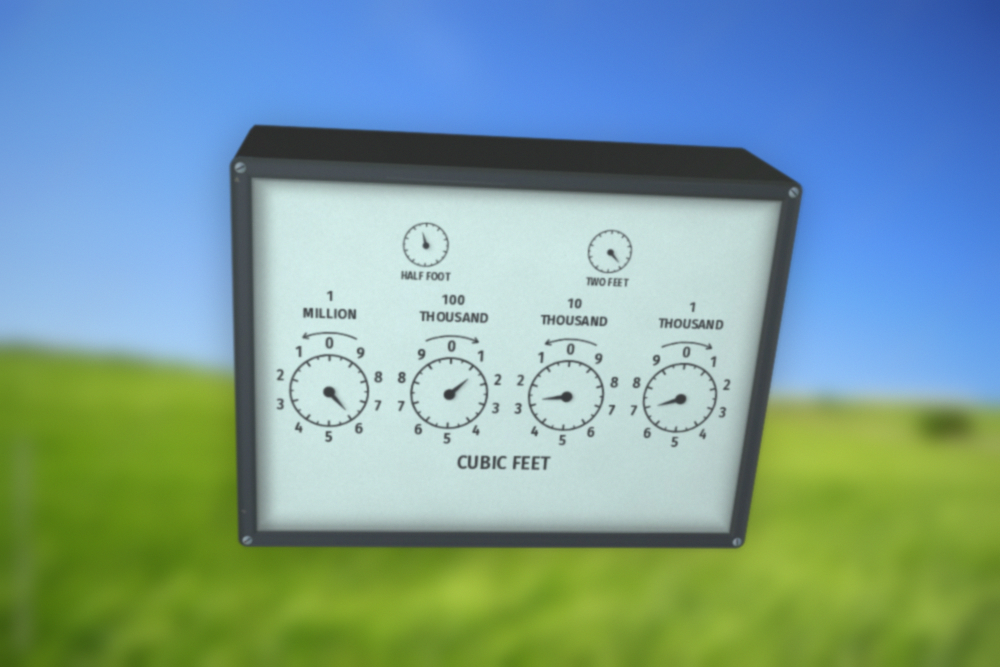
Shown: 612700
